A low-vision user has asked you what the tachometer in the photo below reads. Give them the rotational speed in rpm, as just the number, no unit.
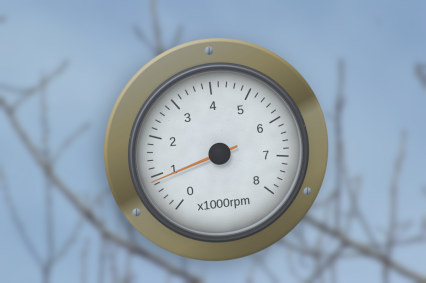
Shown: 900
